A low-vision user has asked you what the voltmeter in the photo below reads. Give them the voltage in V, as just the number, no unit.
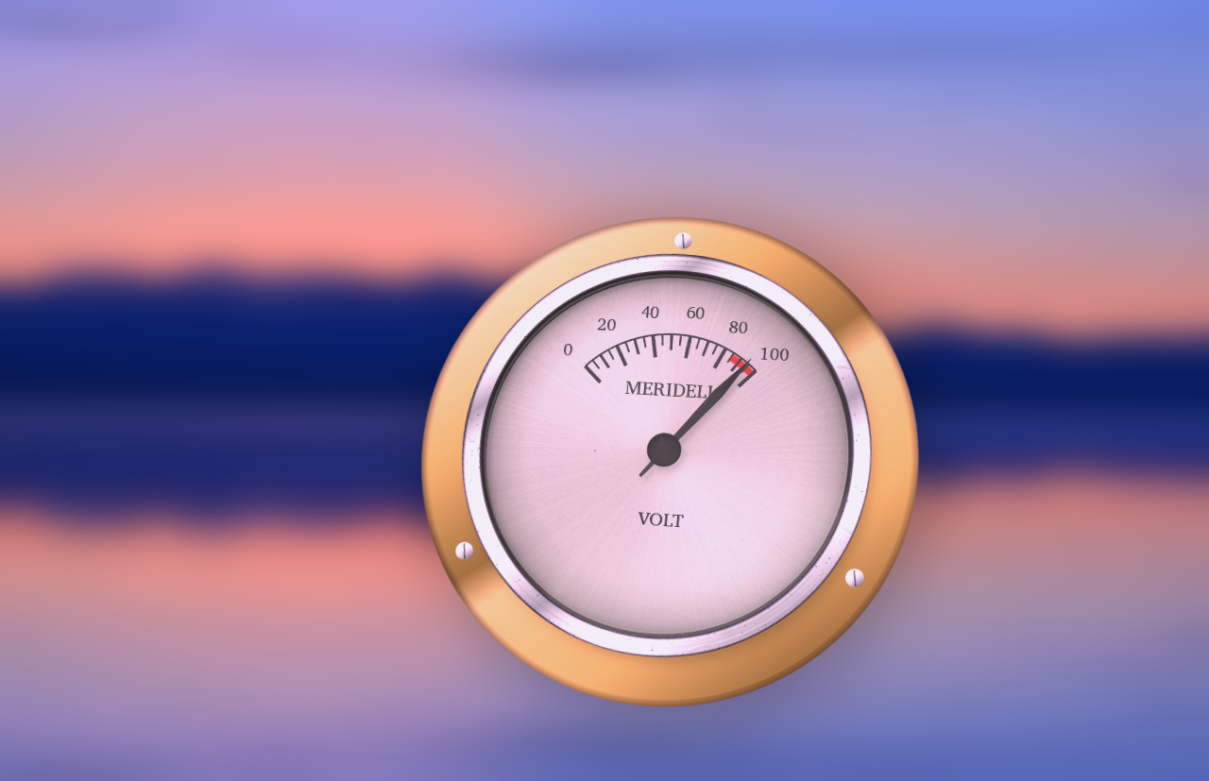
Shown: 95
